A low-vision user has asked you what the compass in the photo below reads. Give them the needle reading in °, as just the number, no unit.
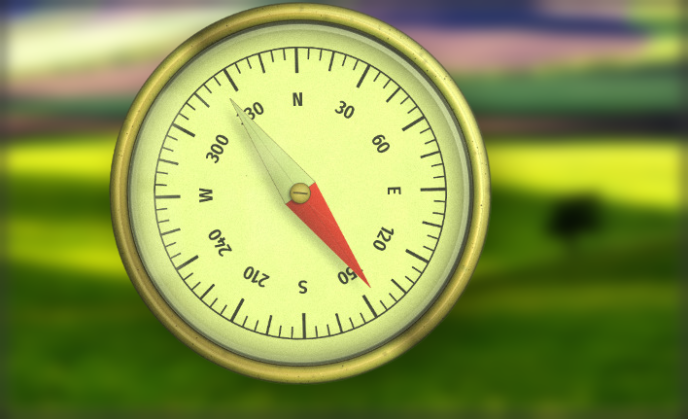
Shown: 145
